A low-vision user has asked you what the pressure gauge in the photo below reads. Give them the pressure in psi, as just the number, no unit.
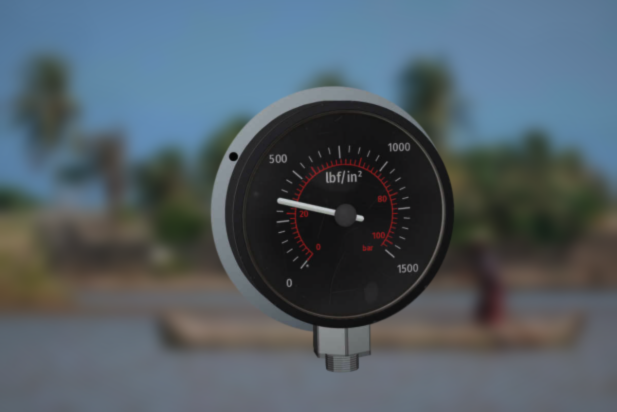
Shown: 350
